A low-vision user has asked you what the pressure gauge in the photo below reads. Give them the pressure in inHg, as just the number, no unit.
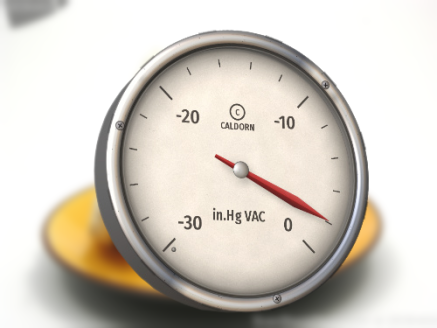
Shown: -2
